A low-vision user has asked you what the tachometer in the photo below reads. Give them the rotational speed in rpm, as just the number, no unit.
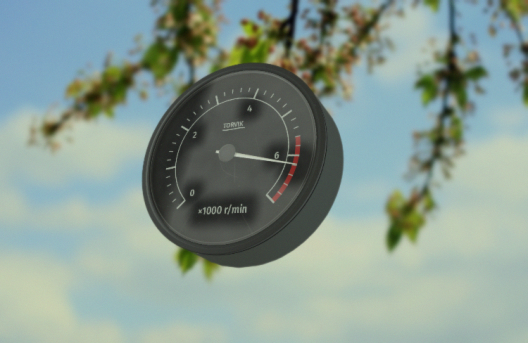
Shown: 6200
